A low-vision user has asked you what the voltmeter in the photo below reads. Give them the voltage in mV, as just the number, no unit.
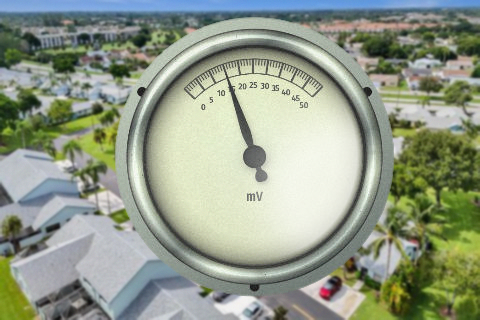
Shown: 15
